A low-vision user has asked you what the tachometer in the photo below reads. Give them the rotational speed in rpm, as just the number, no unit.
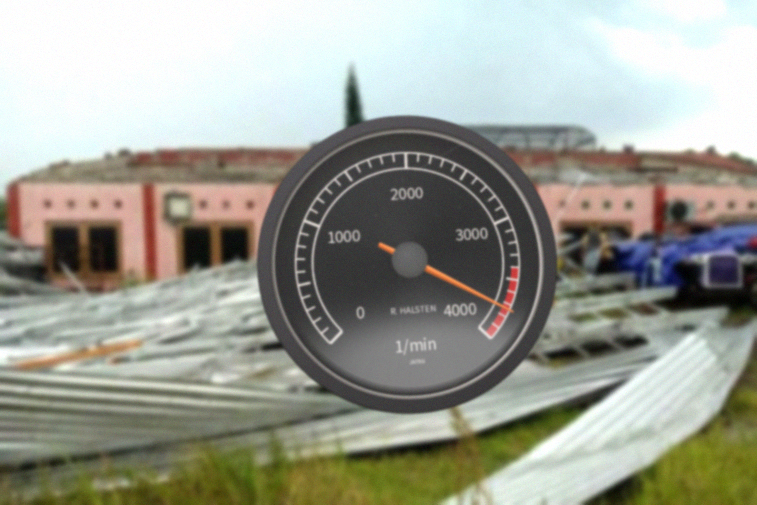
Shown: 3750
